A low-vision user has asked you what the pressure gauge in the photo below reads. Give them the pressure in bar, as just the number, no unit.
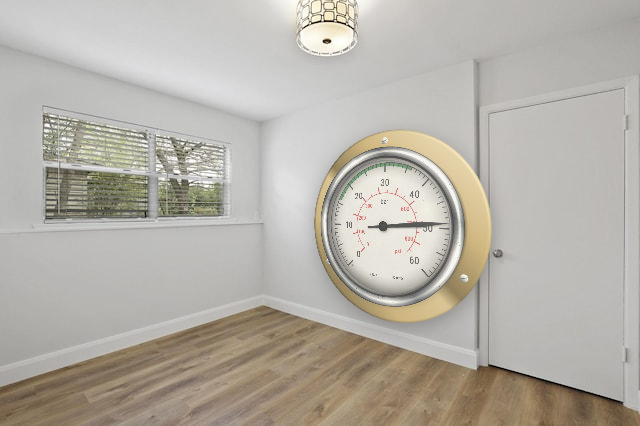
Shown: 49
